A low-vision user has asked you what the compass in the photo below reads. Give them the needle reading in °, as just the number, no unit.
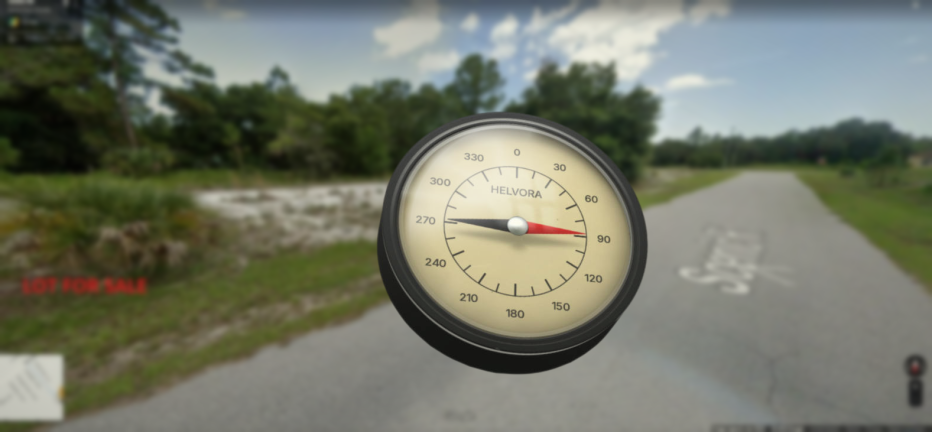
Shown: 90
